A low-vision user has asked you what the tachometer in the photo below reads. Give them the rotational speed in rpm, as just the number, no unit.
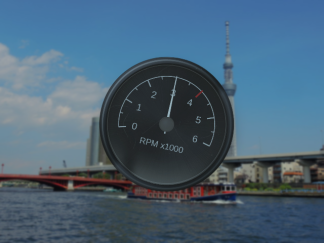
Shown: 3000
